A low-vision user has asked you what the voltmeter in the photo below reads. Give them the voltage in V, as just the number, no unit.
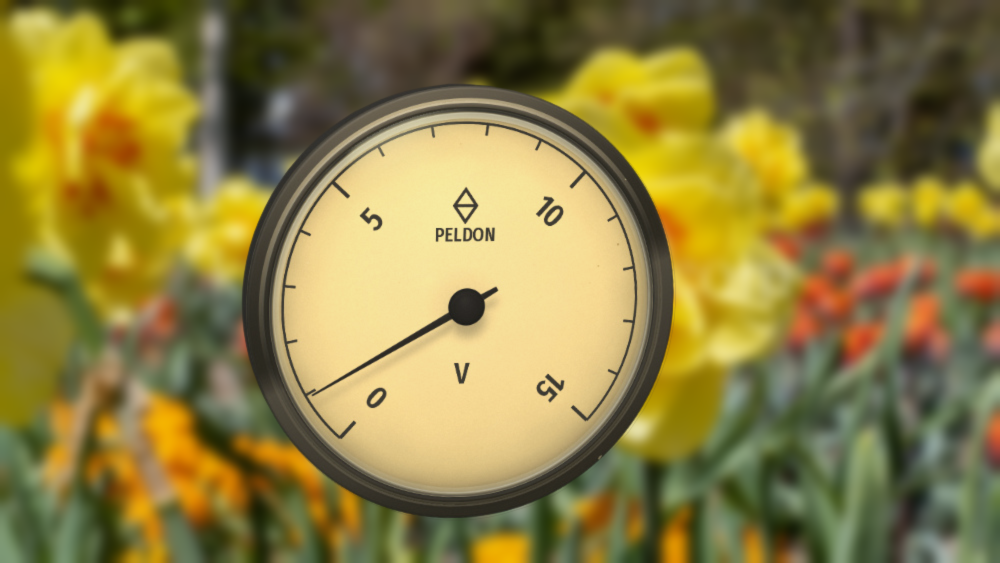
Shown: 1
